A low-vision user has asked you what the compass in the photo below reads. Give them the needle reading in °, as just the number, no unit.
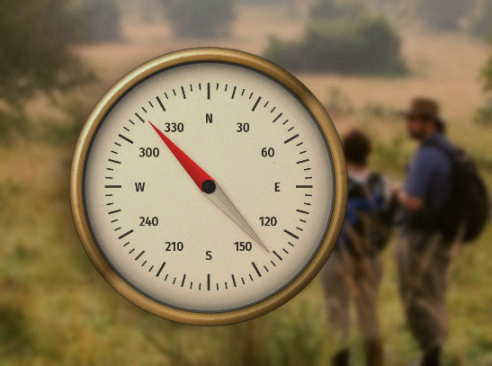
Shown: 317.5
